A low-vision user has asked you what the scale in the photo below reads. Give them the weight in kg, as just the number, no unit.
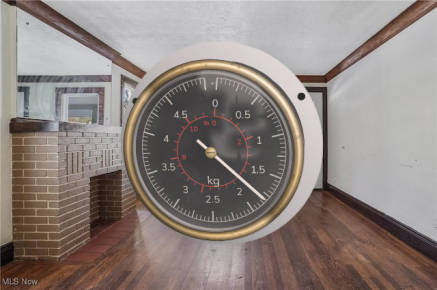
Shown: 1.8
